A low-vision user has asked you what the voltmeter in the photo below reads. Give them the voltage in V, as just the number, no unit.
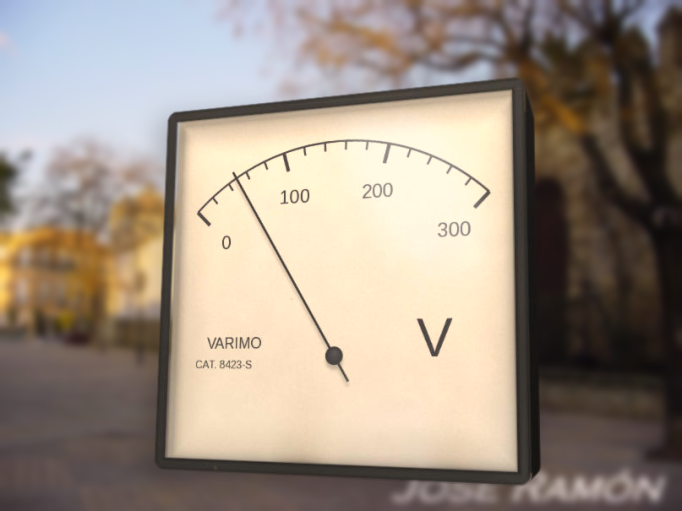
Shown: 50
